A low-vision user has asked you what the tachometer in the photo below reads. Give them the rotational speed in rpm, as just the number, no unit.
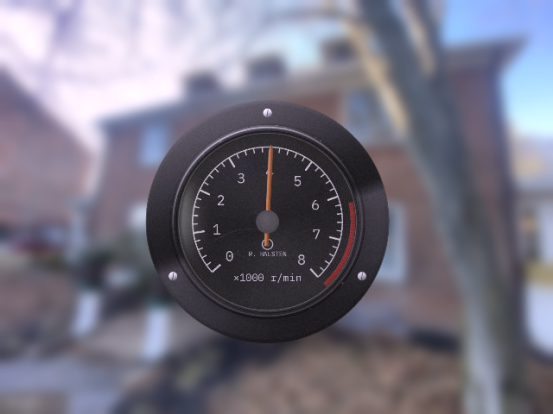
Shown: 4000
